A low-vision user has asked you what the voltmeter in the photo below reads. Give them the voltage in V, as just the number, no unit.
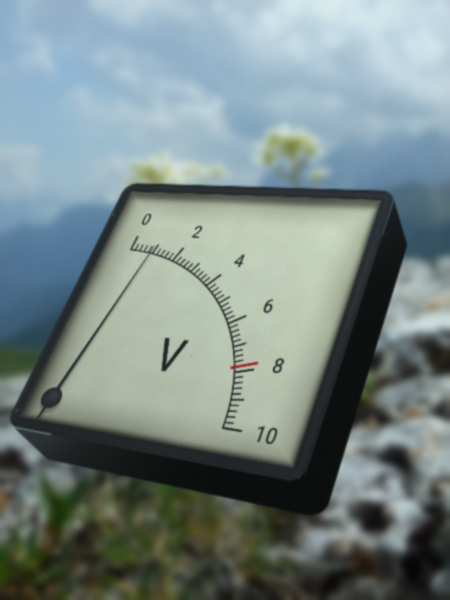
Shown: 1
